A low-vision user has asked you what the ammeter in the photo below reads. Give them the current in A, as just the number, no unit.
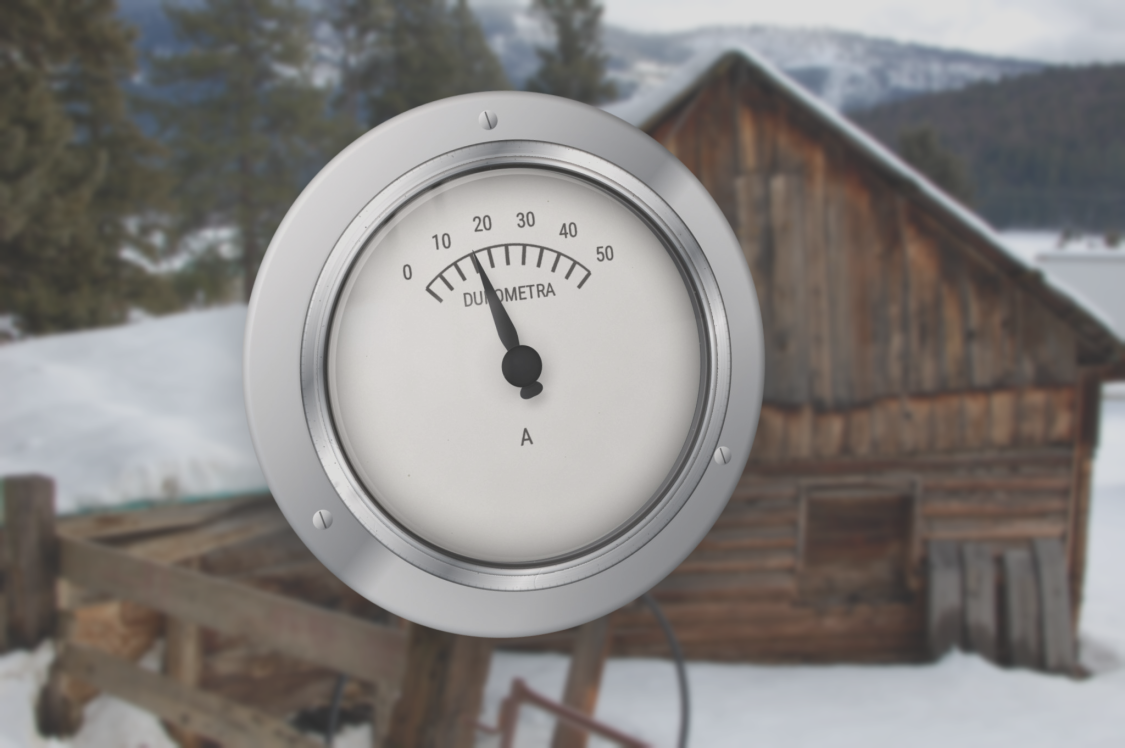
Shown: 15
